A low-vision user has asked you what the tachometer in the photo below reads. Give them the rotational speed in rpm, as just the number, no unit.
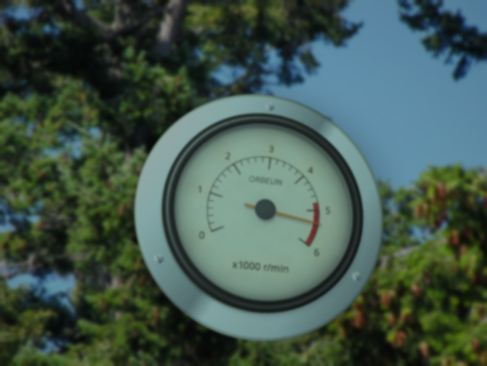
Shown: 5400
